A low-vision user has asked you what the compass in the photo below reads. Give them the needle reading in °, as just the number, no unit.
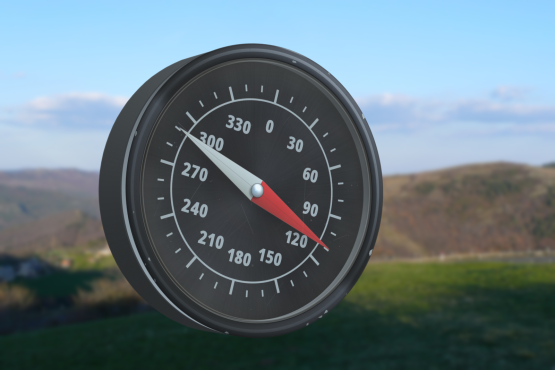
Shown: 110
